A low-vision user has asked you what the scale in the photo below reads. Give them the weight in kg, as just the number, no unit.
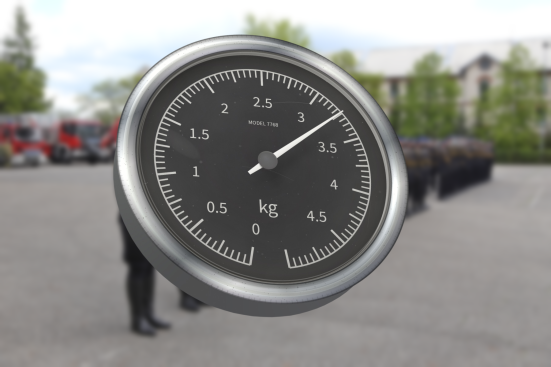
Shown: 3.25
